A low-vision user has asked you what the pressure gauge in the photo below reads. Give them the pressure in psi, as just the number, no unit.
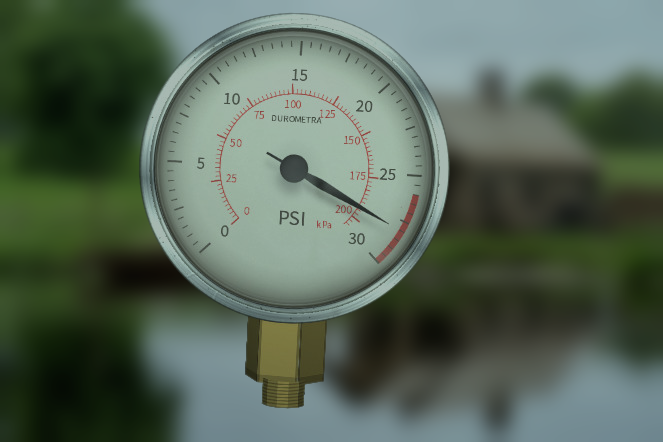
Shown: 28
